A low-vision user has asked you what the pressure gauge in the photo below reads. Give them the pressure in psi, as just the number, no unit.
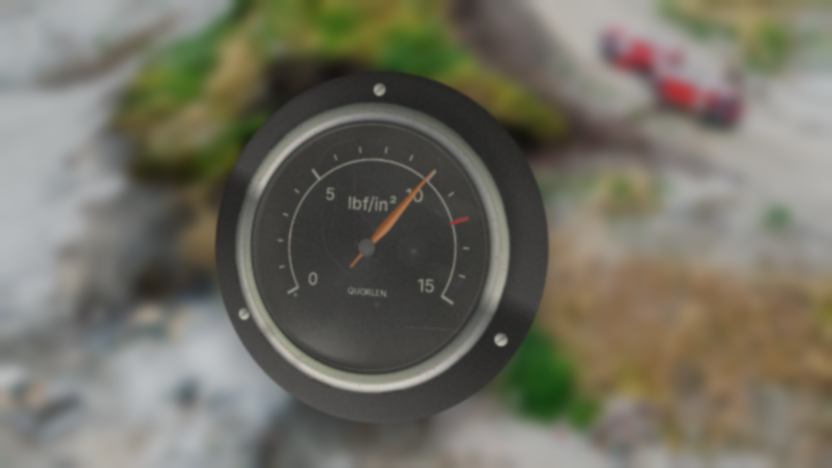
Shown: 10
